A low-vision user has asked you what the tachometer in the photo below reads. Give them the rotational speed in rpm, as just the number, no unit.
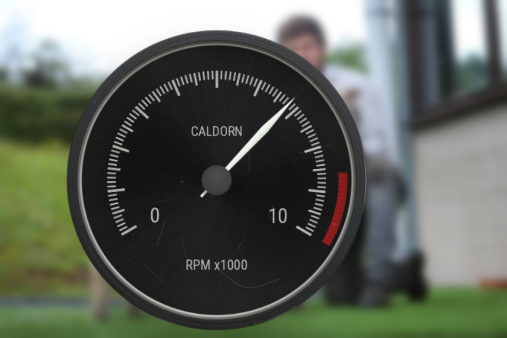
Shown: 6800
